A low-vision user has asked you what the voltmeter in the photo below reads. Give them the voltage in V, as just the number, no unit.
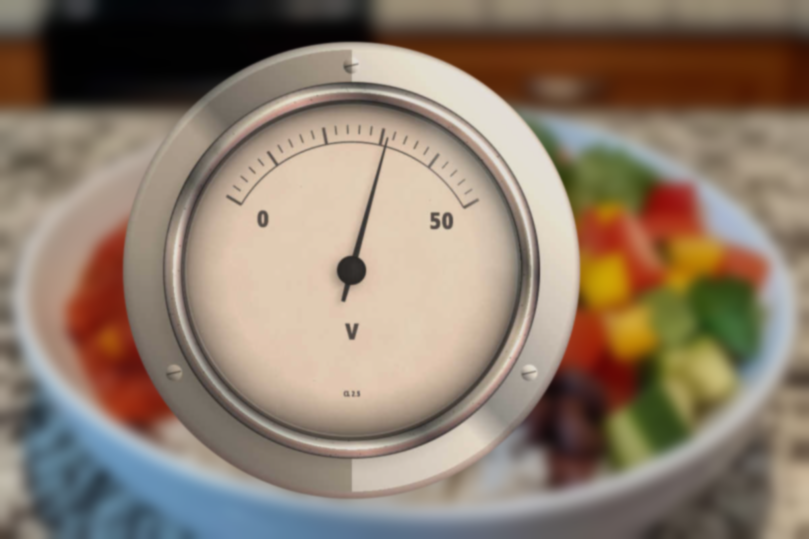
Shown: 31
